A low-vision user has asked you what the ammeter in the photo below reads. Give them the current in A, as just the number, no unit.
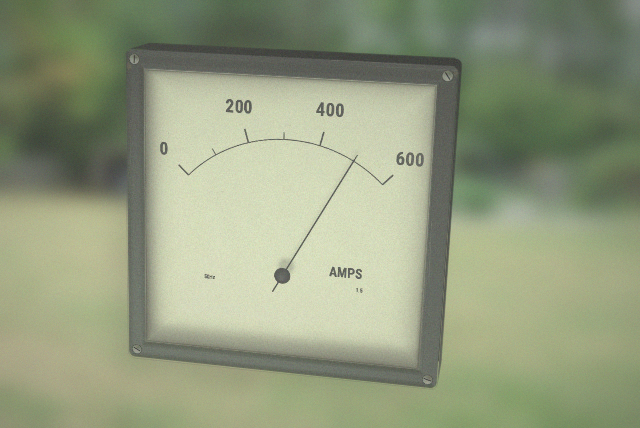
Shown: 500
